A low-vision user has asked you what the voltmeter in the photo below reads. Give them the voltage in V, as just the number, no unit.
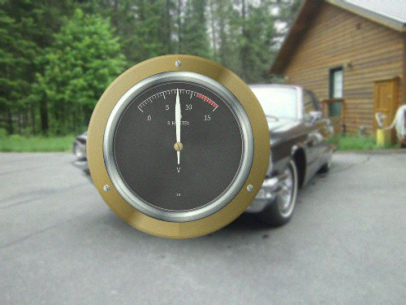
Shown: 7.5
